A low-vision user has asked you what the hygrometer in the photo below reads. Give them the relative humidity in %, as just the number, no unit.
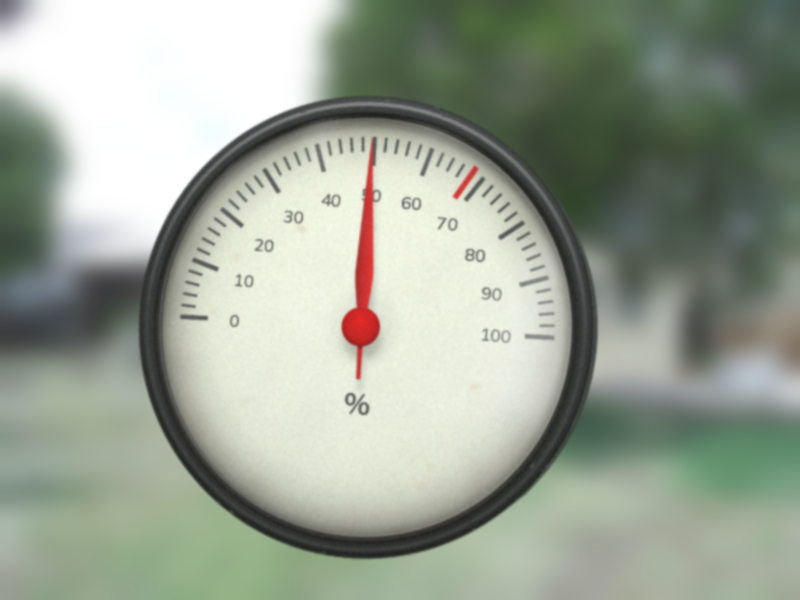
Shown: 50
